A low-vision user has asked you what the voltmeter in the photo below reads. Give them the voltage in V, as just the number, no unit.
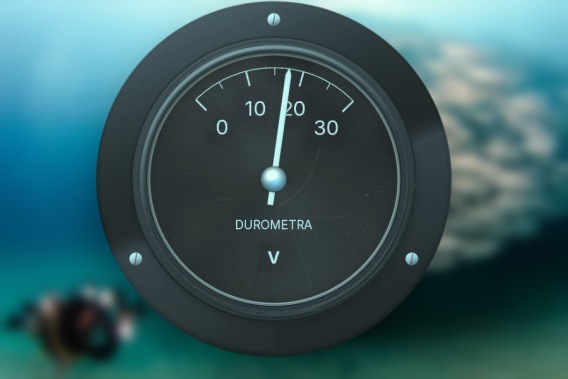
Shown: 17.5
